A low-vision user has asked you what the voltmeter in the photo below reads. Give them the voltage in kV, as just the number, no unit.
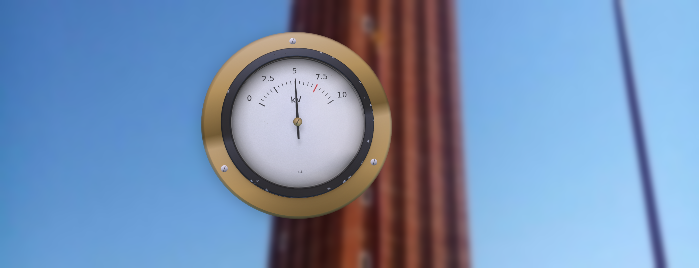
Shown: 5
